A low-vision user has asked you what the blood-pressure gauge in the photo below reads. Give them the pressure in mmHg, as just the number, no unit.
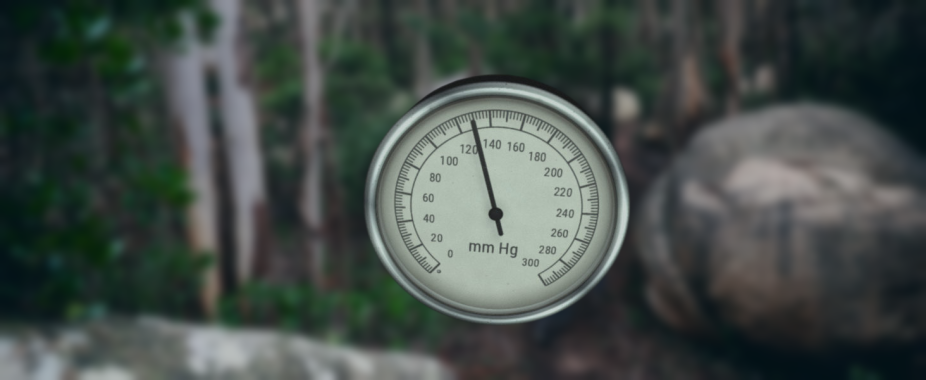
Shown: 130
